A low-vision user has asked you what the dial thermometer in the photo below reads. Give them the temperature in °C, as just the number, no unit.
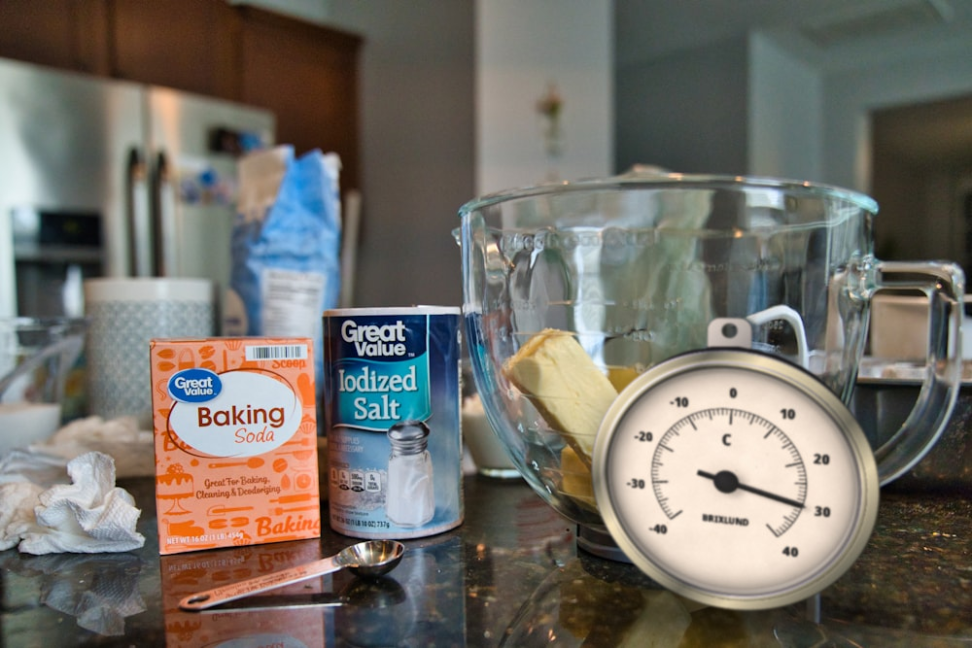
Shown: 30
